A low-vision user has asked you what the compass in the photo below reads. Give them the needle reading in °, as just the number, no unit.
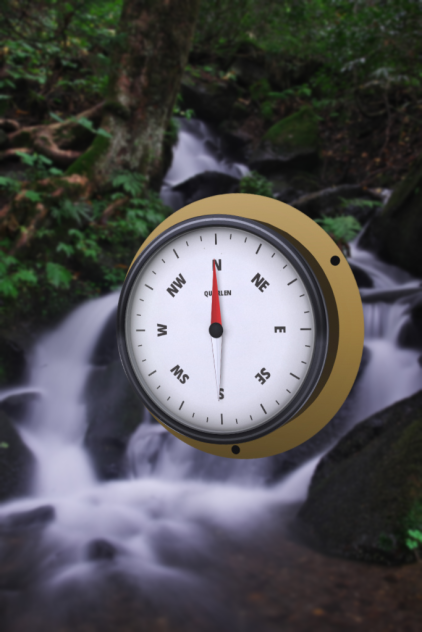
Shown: 0
